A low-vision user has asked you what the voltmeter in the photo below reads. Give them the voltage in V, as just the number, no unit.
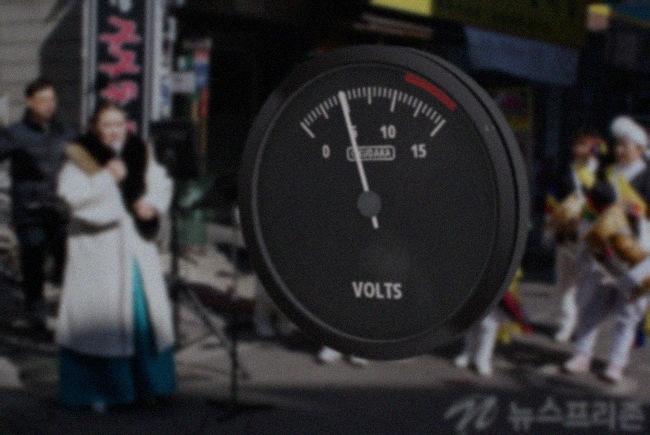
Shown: 5
